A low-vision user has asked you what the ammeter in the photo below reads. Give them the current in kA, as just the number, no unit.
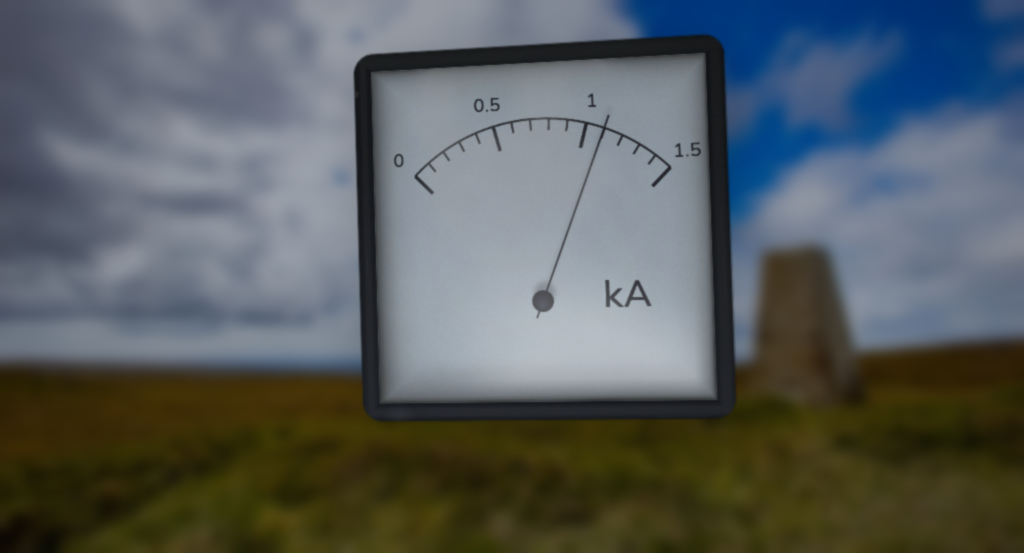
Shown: 1.1
